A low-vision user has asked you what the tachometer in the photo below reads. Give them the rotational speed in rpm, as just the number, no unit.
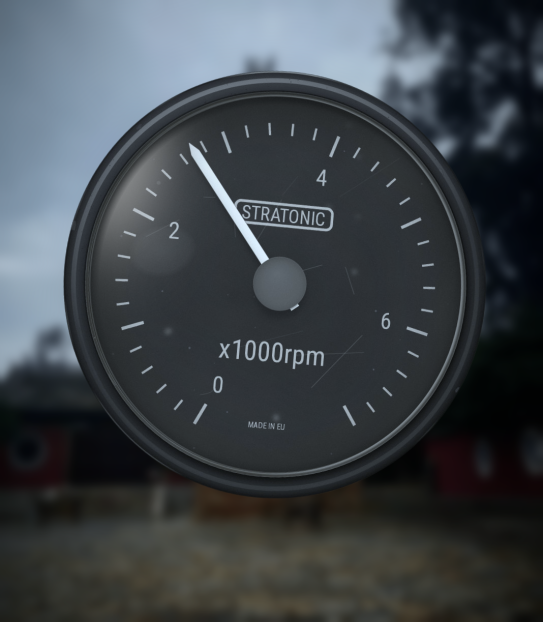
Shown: 2700
